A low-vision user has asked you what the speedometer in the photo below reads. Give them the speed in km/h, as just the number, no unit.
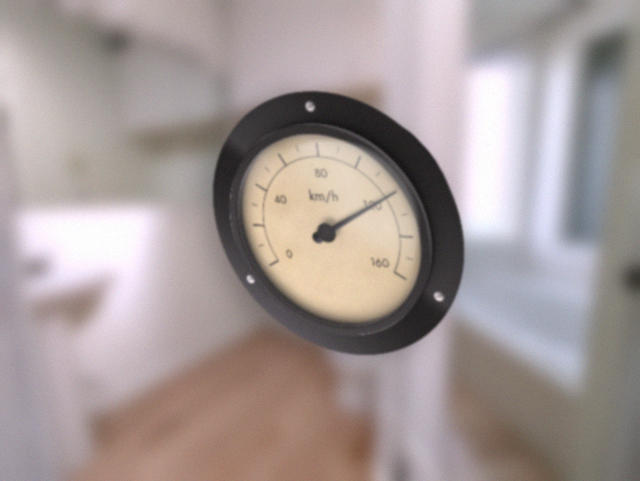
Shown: 120
